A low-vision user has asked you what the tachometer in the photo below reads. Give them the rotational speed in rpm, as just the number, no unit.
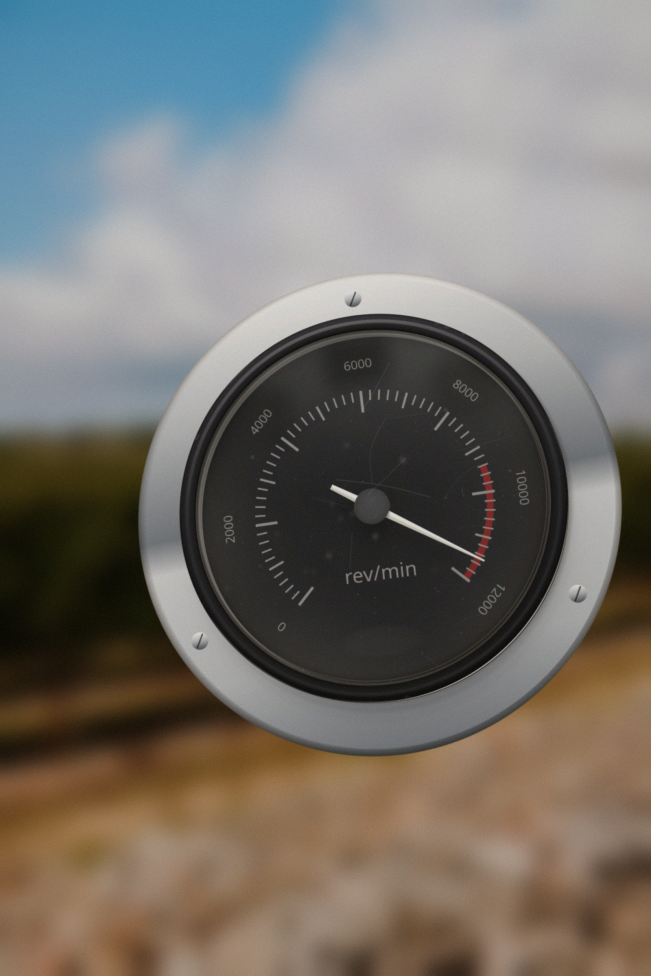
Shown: 11500
